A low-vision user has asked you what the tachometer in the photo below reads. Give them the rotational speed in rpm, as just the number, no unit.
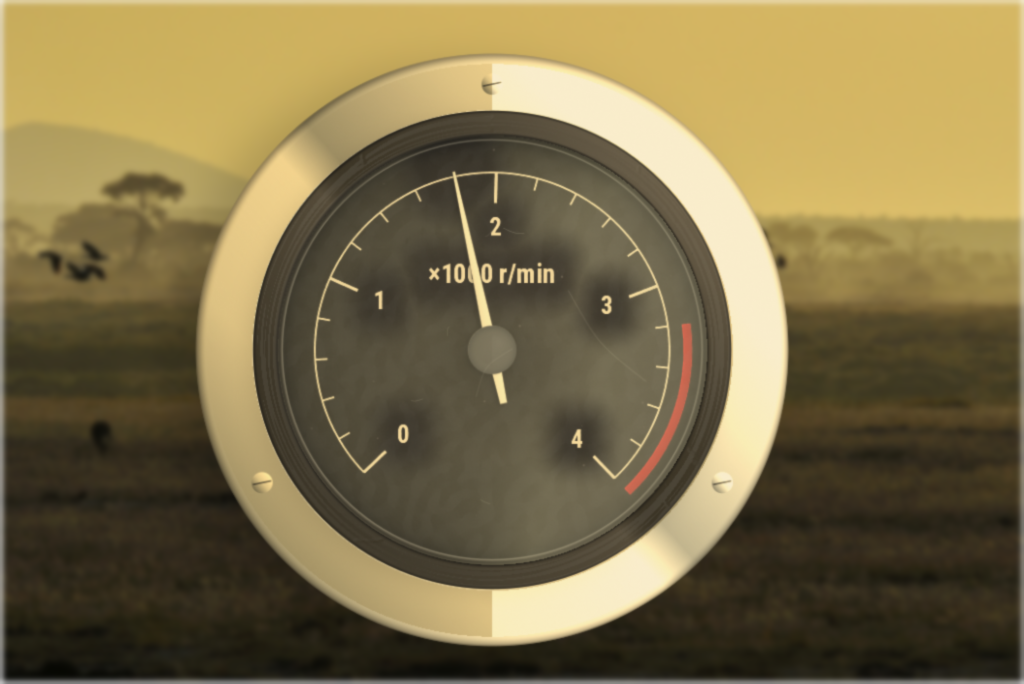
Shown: 1800
